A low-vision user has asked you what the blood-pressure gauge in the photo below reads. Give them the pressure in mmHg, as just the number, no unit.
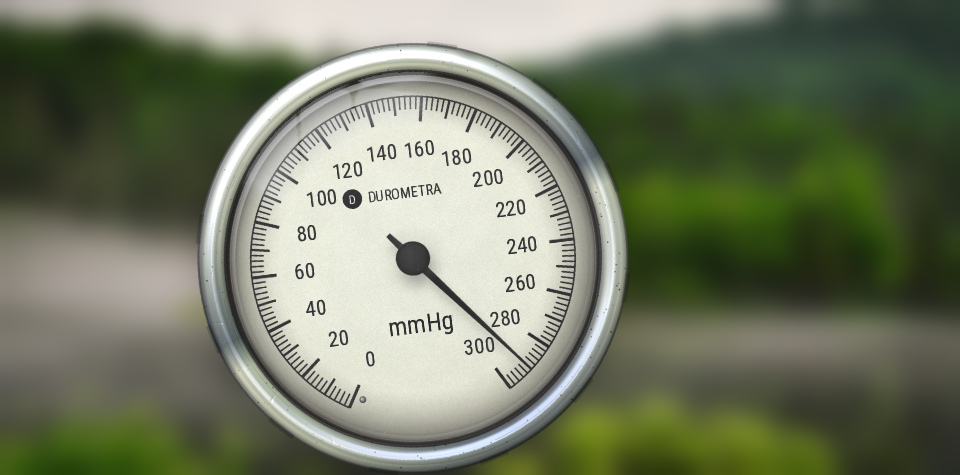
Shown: 290
